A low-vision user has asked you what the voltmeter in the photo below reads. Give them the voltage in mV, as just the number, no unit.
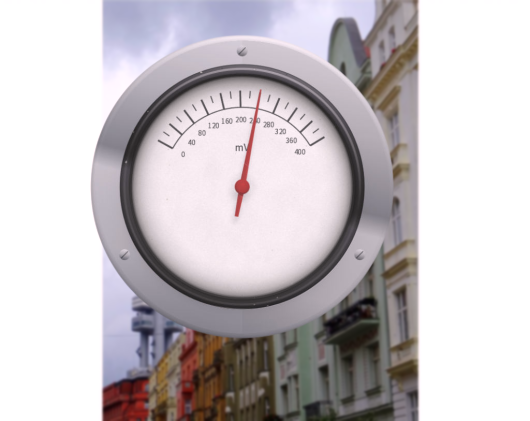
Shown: 240
